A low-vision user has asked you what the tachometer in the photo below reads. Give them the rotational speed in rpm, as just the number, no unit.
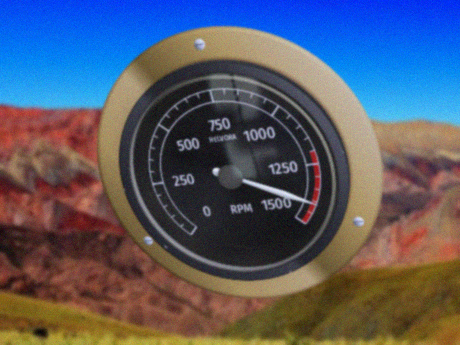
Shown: 1400
